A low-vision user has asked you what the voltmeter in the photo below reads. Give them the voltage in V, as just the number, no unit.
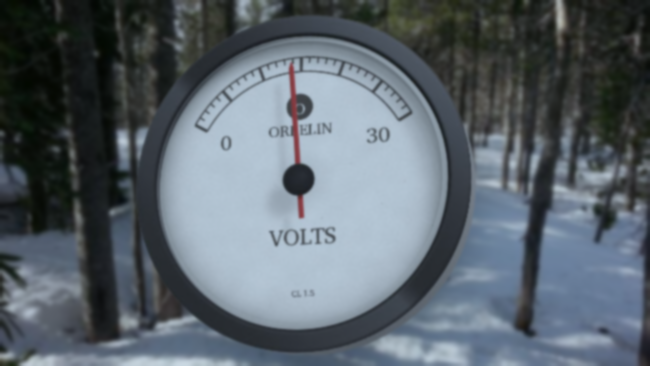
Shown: 14
